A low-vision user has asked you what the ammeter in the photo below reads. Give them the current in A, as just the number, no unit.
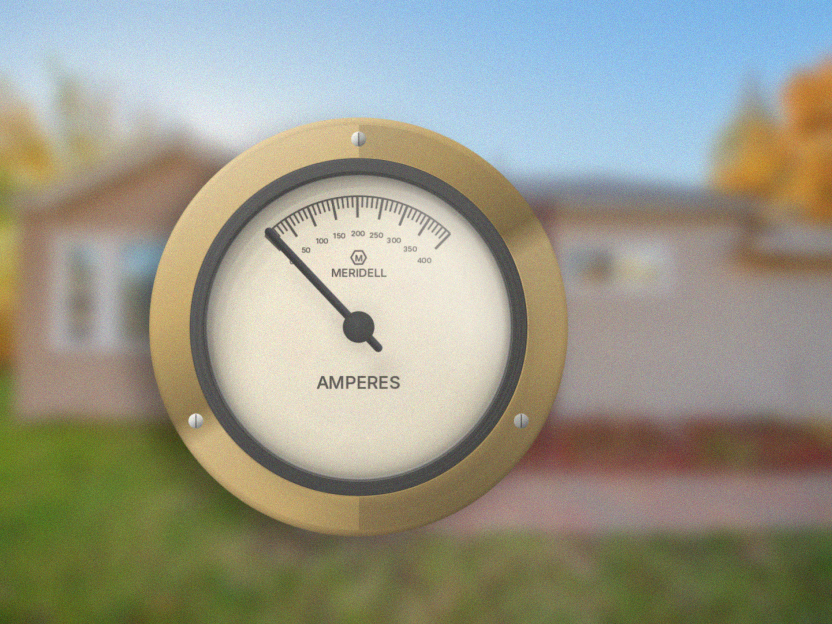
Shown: 10
